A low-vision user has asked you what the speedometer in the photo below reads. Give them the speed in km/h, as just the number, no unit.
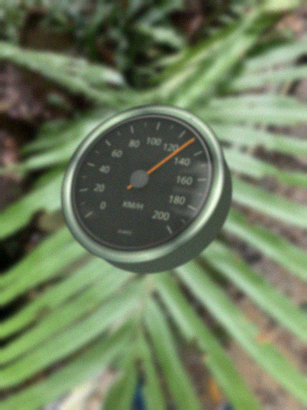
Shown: 130
